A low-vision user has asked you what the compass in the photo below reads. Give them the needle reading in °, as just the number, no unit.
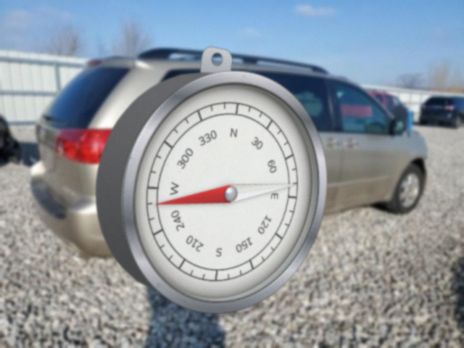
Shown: 260
